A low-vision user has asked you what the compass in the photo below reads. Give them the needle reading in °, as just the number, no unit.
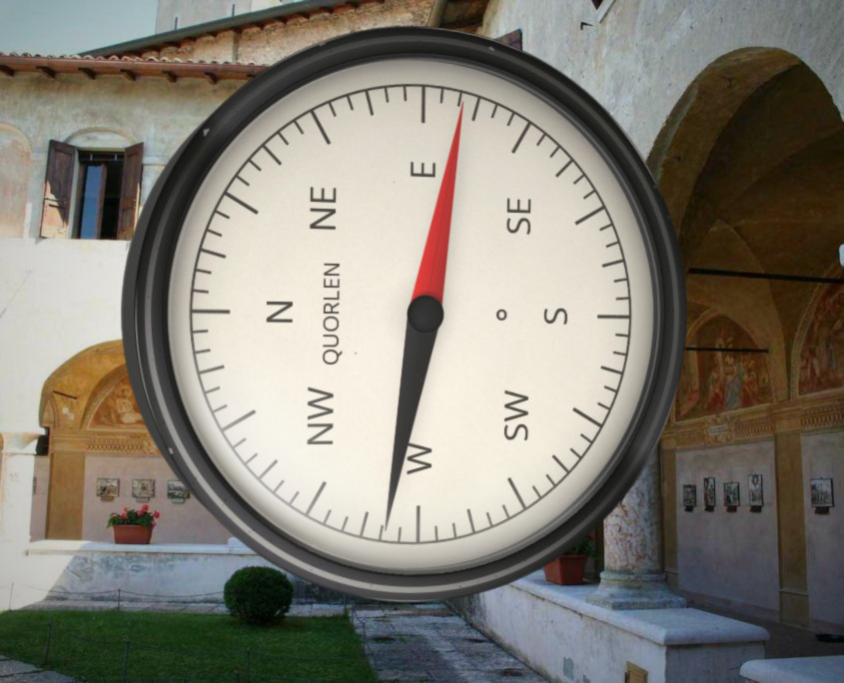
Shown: 100
